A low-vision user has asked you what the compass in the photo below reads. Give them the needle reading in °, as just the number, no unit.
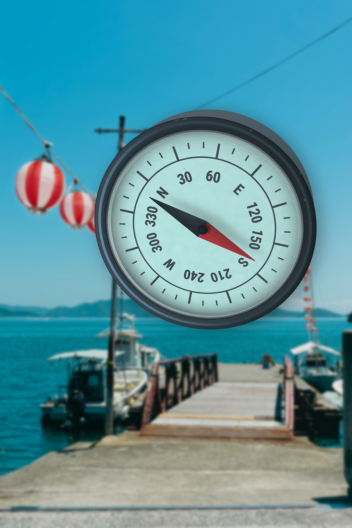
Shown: 170
